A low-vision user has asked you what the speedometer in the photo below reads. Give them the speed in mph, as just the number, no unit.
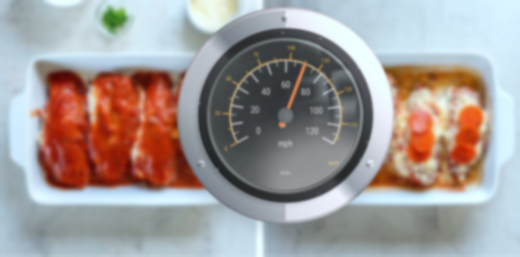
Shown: 70
